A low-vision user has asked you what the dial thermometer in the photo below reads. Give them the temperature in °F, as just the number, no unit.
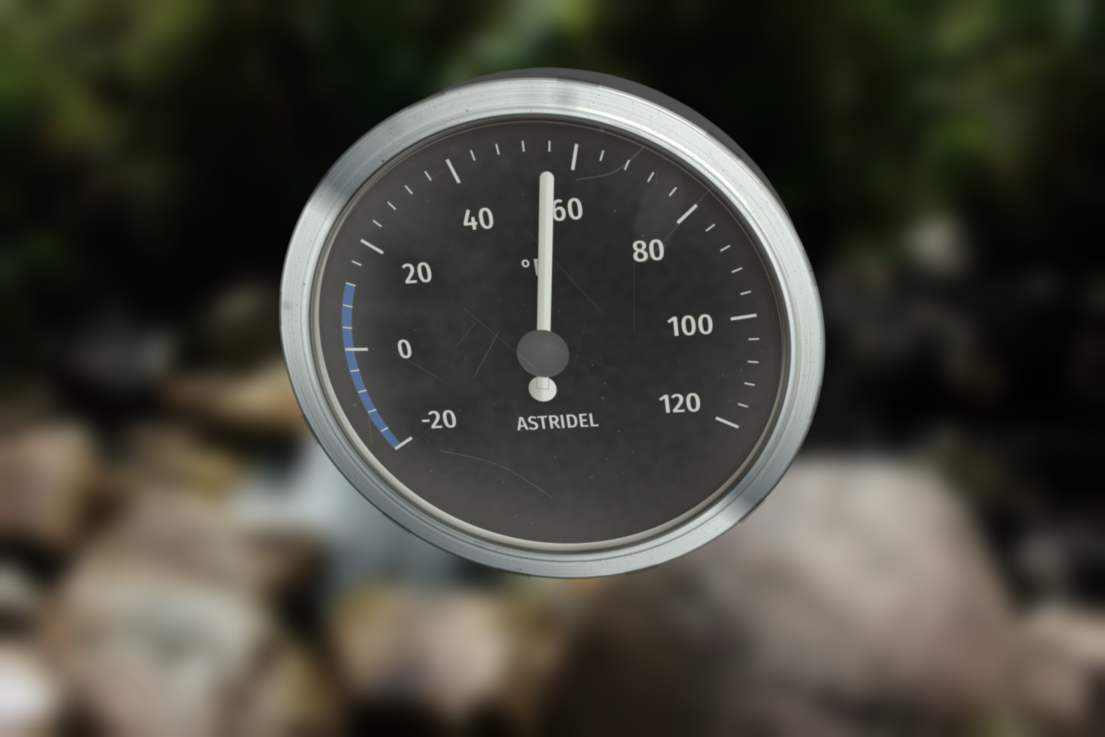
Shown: 56
